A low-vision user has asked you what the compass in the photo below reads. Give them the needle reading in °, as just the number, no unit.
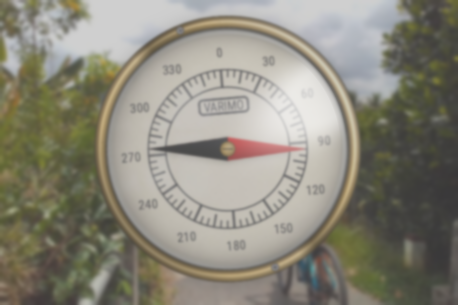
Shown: 95
